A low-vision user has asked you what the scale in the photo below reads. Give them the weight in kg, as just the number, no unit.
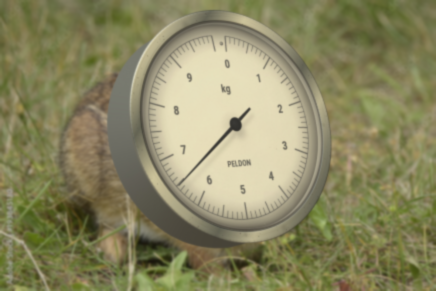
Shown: 6.5
